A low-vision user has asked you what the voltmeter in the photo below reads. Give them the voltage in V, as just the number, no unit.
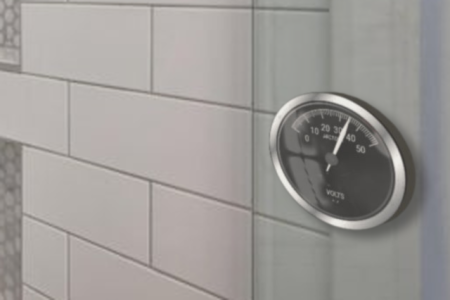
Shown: 35
